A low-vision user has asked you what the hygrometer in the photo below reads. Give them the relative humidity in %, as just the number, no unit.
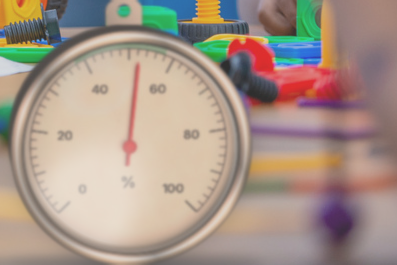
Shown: 52
